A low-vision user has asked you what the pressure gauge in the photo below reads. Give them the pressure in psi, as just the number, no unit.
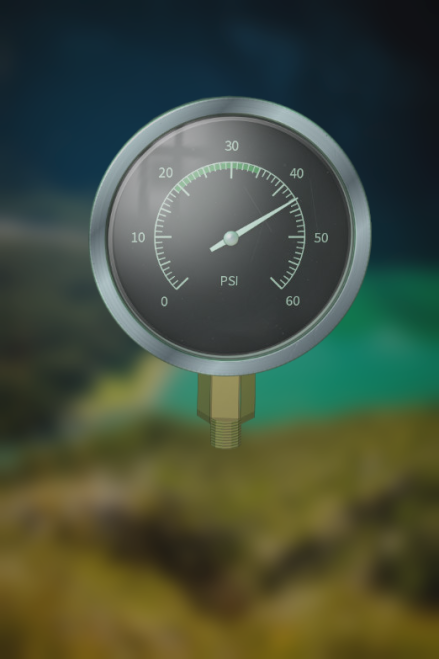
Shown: 43
